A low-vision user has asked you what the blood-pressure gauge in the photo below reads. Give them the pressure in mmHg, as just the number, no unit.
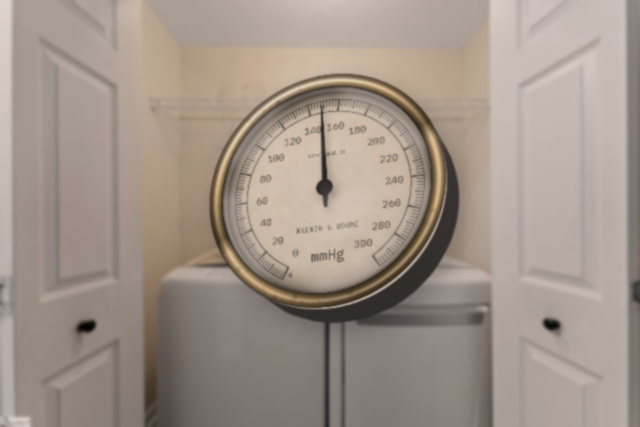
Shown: 150
